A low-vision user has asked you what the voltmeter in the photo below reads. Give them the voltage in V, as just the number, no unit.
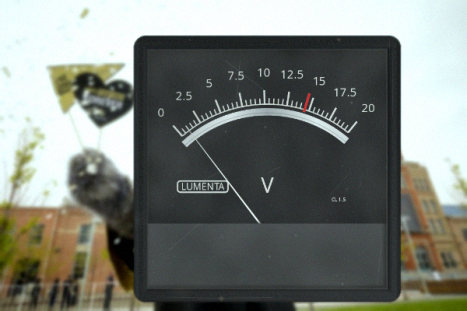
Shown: 1
